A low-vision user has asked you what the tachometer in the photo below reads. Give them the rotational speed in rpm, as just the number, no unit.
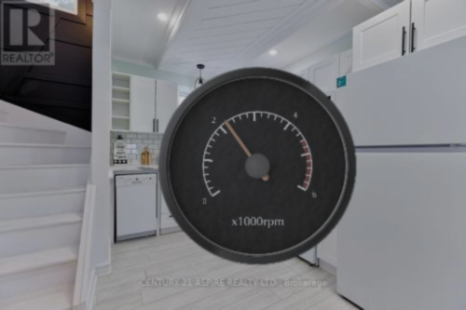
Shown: 2200
